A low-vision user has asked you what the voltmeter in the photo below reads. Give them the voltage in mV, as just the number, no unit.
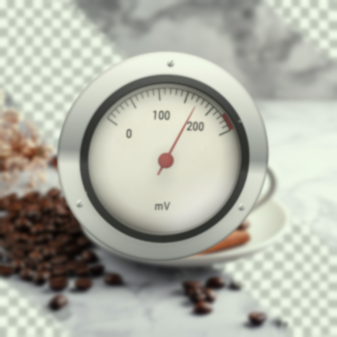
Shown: 170
